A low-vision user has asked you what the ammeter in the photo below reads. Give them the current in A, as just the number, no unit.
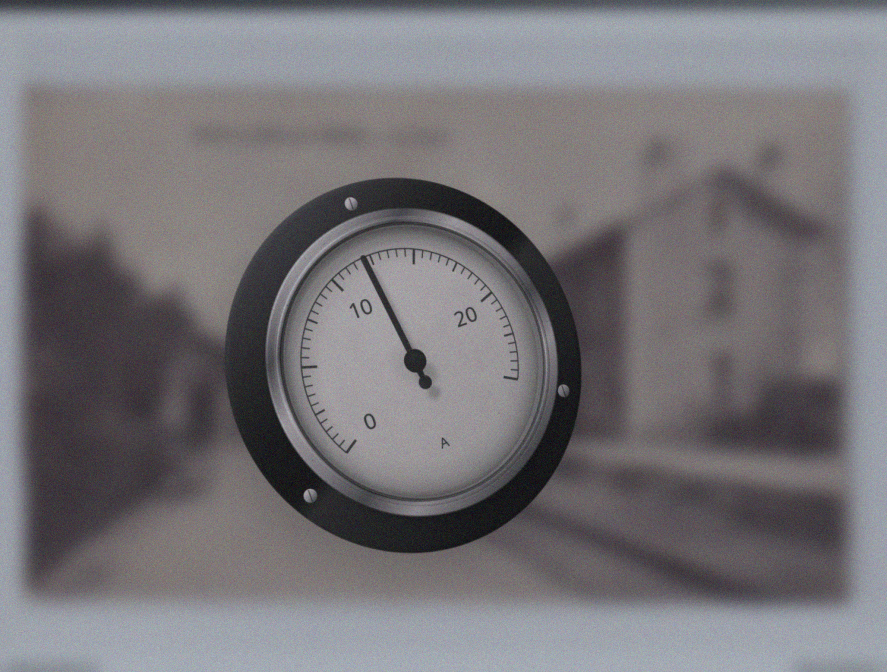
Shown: 12
